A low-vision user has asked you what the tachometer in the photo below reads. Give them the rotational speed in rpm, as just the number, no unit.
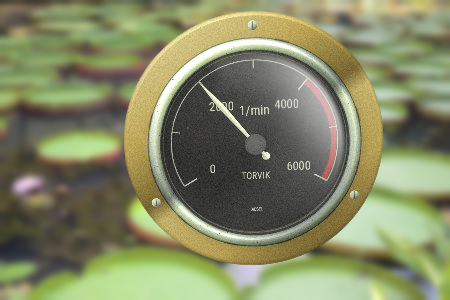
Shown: 2000
